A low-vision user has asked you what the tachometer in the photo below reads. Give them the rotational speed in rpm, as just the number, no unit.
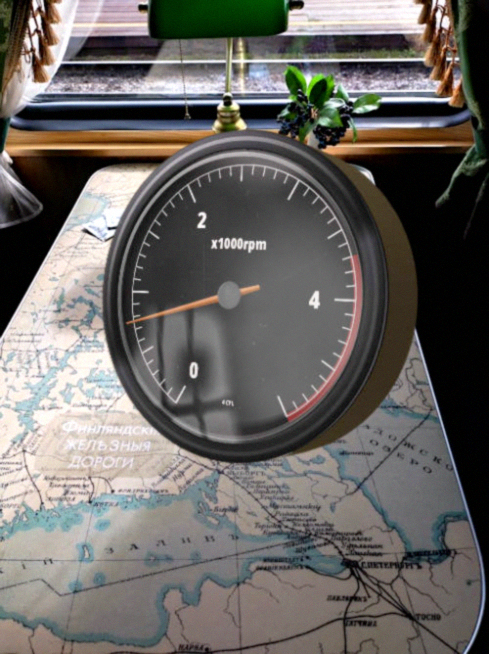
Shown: 750
